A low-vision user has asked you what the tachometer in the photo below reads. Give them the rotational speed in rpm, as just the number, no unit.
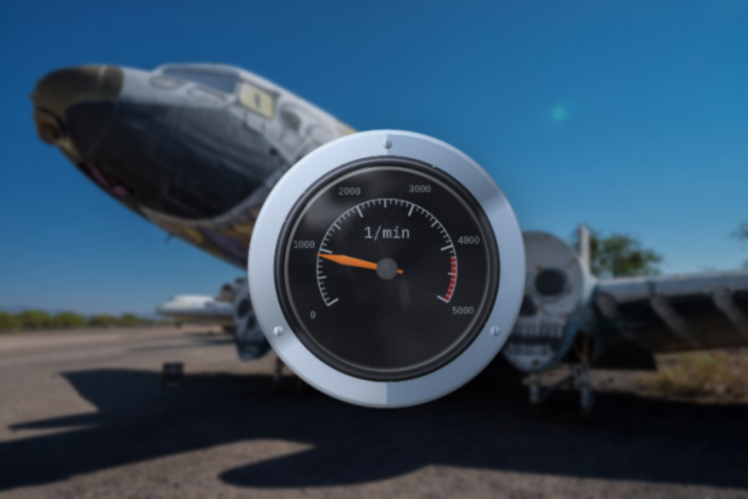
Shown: 900
